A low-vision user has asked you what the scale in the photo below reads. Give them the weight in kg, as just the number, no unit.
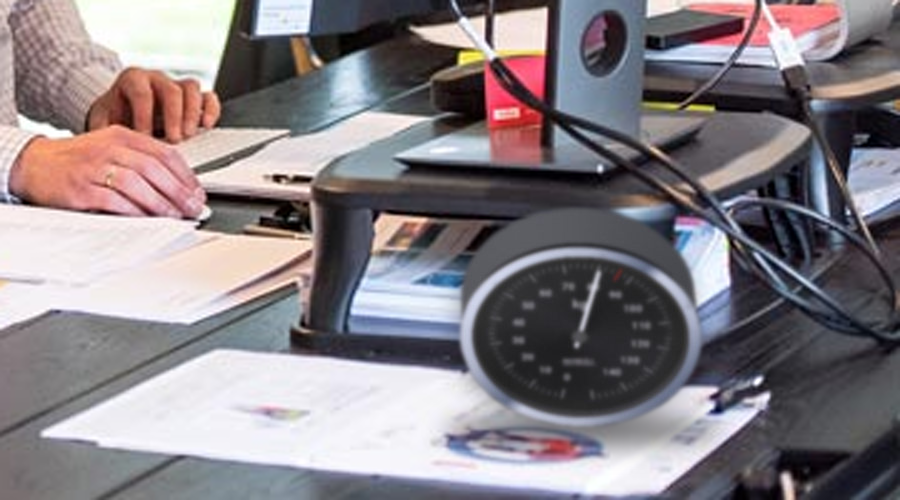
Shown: 80
